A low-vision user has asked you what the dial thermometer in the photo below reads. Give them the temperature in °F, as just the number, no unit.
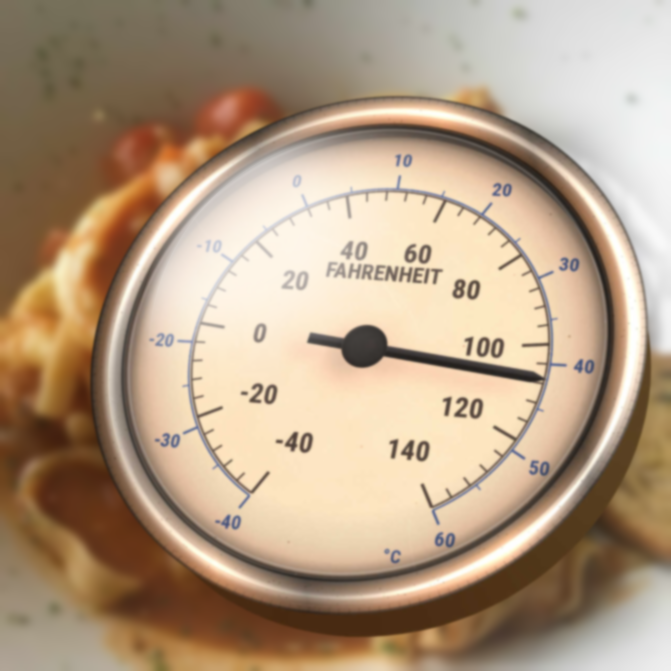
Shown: 108
